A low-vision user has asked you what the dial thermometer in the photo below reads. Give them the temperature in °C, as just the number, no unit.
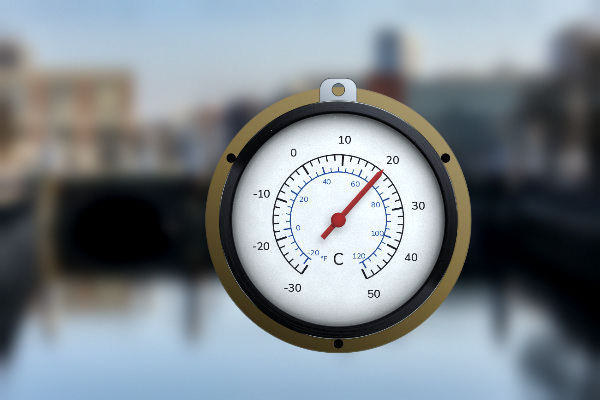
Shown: 20
